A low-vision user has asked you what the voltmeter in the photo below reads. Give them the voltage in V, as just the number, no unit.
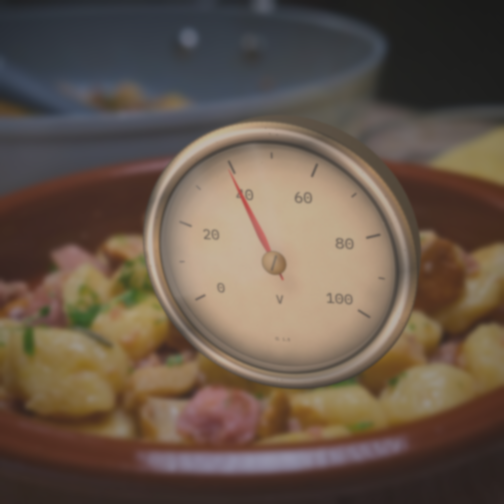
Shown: 40
